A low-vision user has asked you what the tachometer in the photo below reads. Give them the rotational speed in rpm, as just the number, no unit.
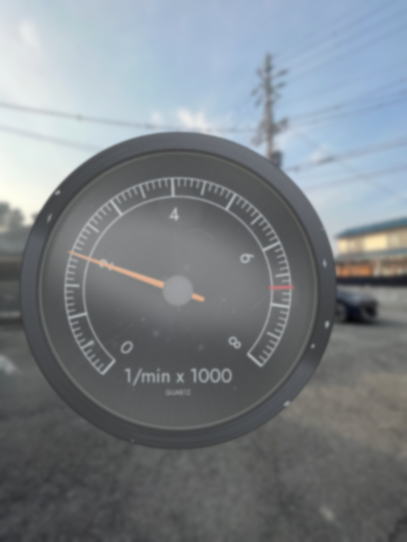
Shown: 2000
